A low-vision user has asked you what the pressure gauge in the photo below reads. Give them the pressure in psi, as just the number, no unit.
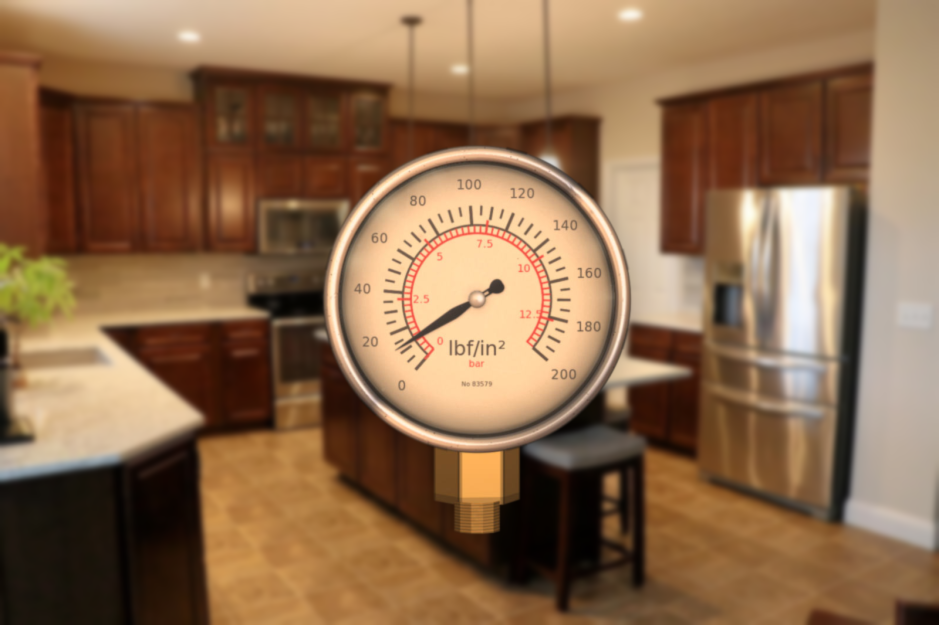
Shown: 12.5
